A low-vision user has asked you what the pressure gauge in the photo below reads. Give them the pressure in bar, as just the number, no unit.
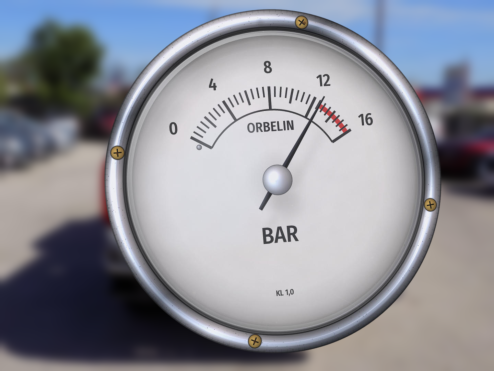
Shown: 12.5
